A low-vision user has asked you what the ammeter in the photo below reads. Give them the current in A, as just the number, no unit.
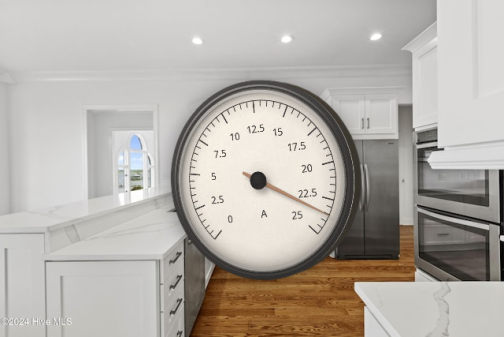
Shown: 23.5
